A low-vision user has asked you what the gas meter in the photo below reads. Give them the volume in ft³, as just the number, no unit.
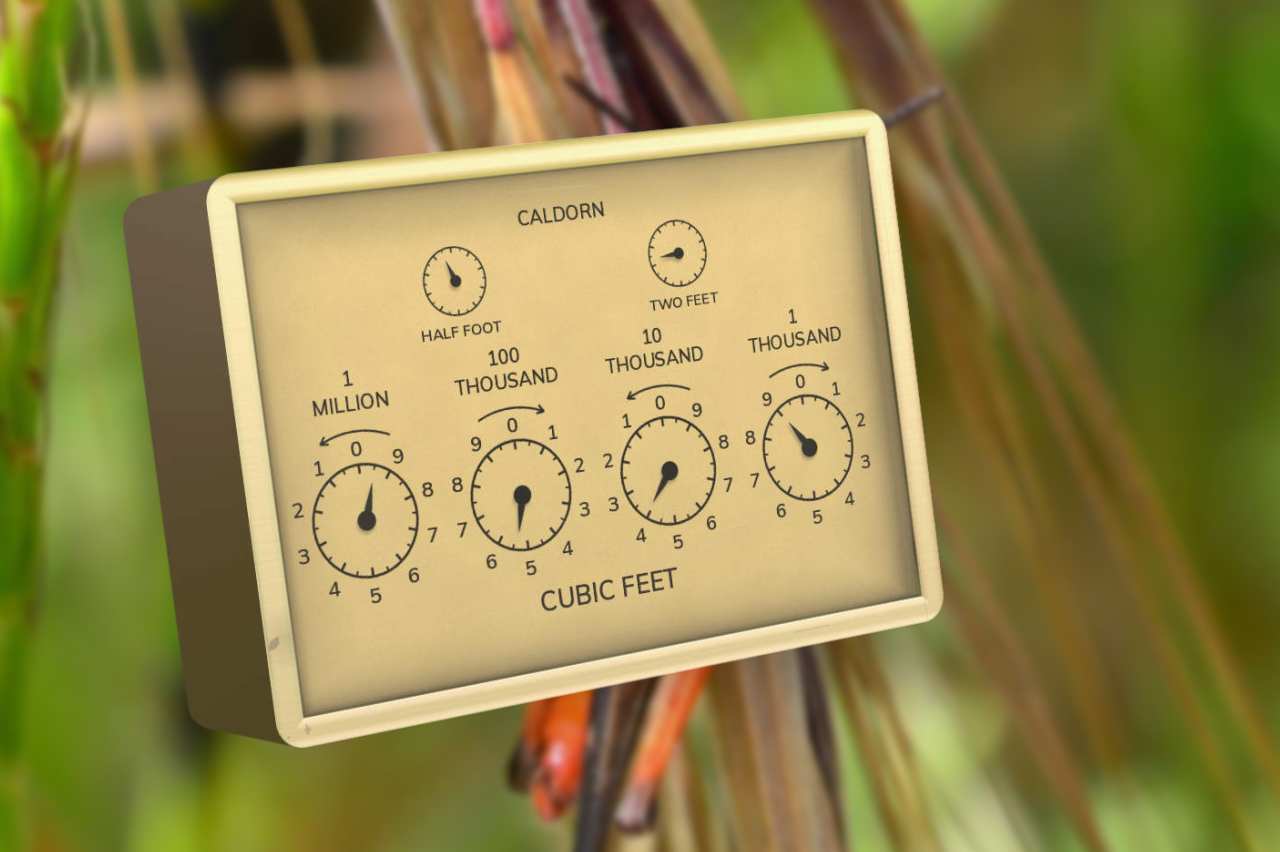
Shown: 953900
